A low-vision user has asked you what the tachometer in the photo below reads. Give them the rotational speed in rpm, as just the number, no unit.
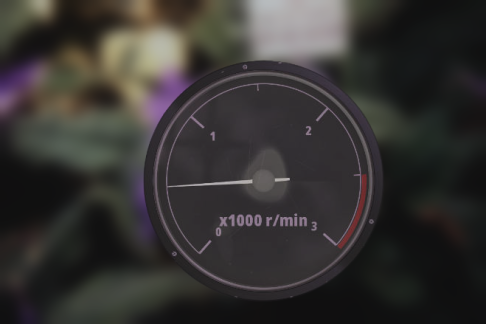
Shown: 500
